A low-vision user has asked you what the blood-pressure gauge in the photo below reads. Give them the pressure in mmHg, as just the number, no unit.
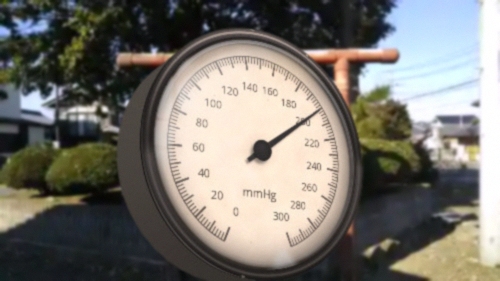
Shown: 200
